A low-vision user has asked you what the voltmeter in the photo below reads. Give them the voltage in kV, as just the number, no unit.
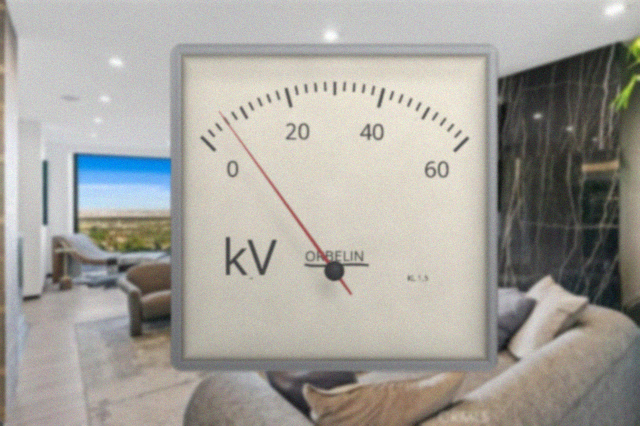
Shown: 6
